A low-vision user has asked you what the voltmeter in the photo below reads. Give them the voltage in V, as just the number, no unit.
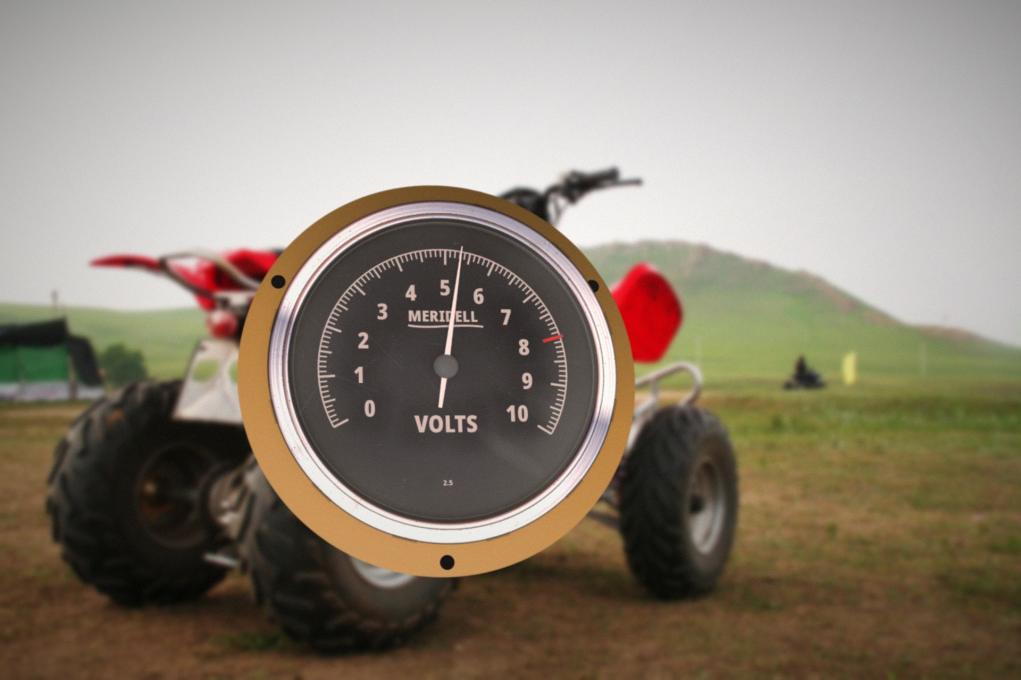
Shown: 5.3
